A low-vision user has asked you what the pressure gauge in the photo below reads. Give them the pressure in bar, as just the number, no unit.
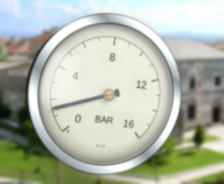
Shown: 1.5
